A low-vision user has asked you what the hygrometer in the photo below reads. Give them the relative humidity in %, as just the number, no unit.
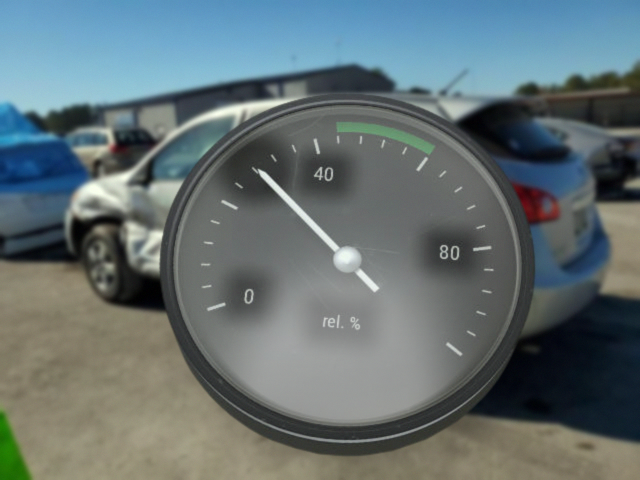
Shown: 28
